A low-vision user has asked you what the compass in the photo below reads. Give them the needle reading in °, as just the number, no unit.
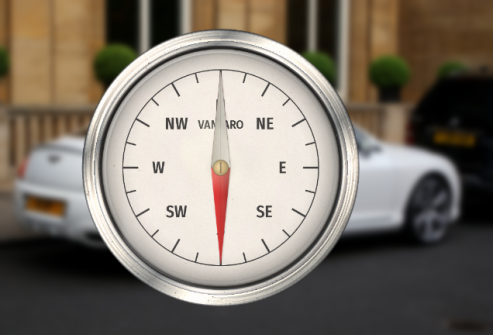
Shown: 180
